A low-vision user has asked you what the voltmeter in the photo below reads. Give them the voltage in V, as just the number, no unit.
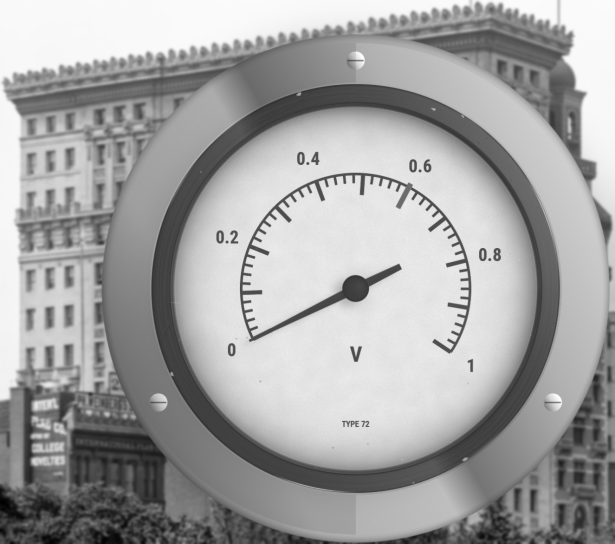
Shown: 0
